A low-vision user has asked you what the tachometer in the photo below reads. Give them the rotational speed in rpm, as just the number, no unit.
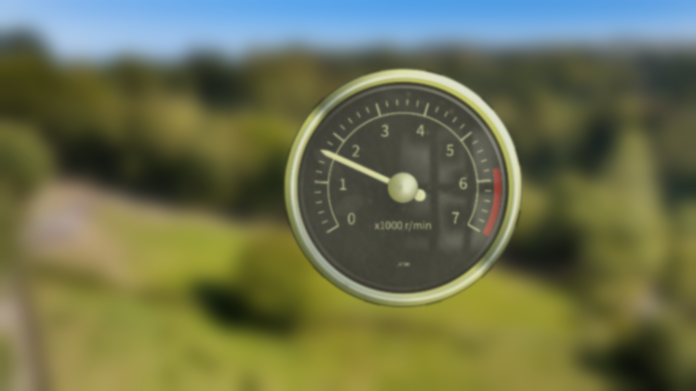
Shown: 1600
